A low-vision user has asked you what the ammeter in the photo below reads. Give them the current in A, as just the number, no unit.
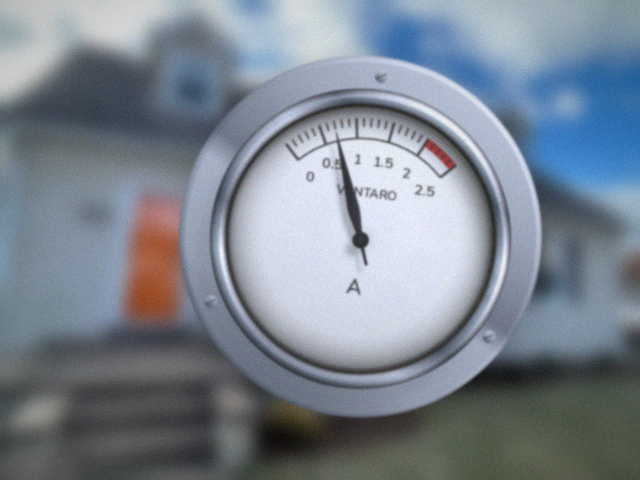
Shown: 0.7
